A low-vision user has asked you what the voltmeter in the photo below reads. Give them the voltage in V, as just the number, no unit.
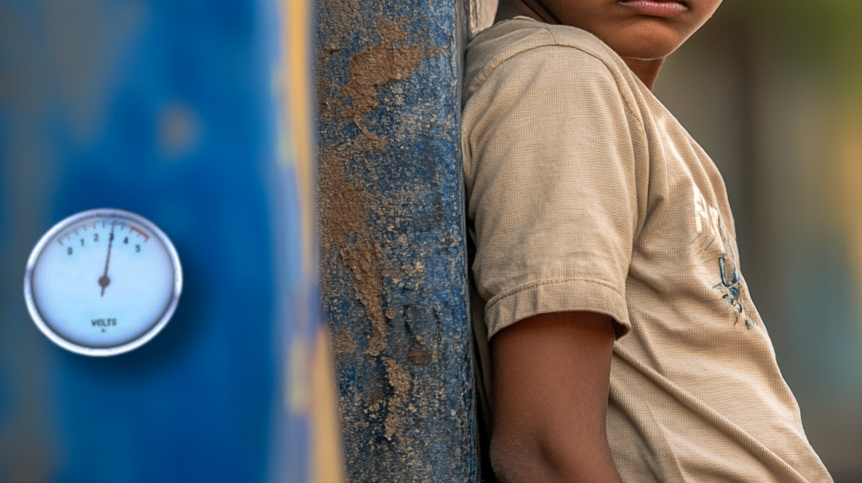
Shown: 3
